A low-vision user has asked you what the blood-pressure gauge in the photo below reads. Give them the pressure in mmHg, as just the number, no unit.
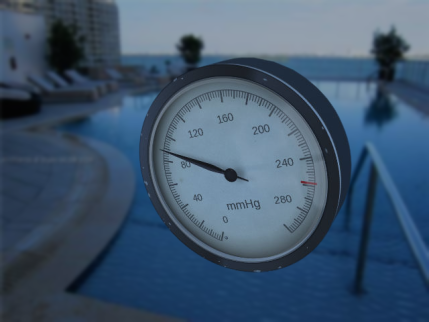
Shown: 90
